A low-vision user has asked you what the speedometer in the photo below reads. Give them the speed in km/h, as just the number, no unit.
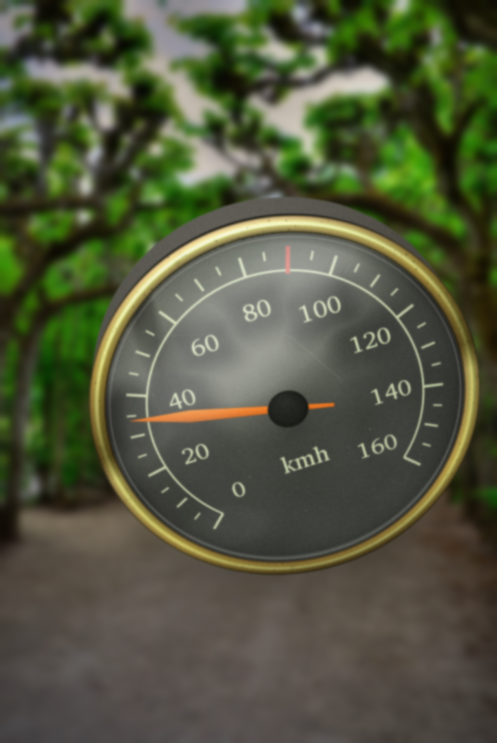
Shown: 35
